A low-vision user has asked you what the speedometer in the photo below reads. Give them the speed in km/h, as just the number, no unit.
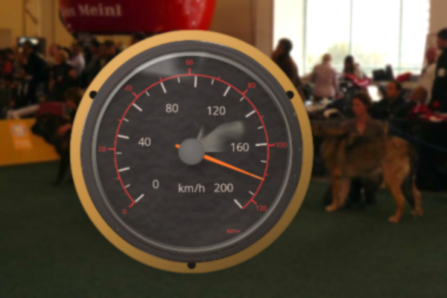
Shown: 180
